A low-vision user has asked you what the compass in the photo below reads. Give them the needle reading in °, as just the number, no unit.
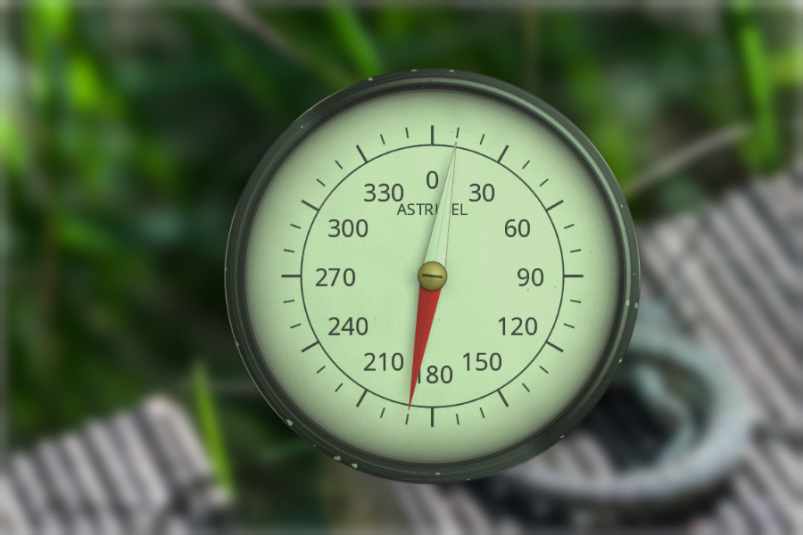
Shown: 190
